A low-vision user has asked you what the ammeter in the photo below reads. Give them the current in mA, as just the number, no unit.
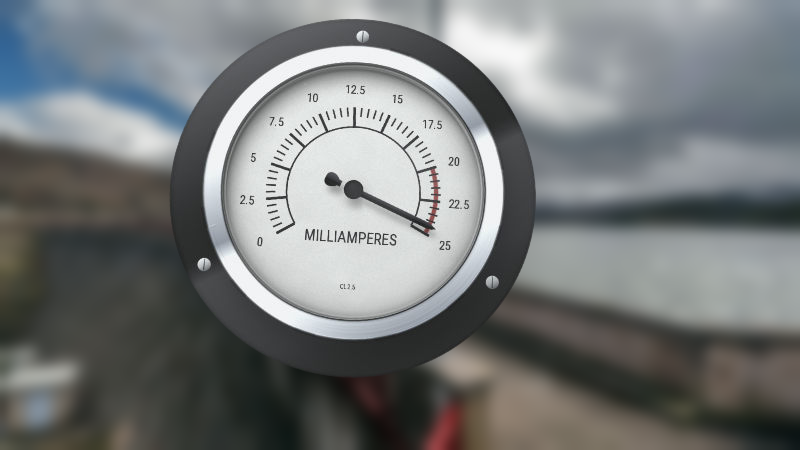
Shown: 24.5
